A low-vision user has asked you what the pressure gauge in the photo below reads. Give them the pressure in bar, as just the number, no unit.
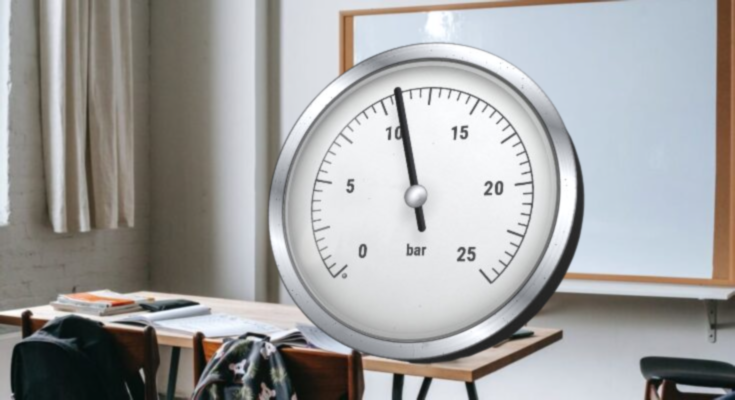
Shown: 11
